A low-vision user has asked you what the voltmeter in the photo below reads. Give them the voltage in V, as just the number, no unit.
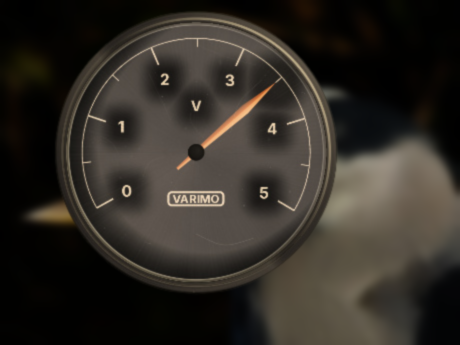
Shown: 3.5
